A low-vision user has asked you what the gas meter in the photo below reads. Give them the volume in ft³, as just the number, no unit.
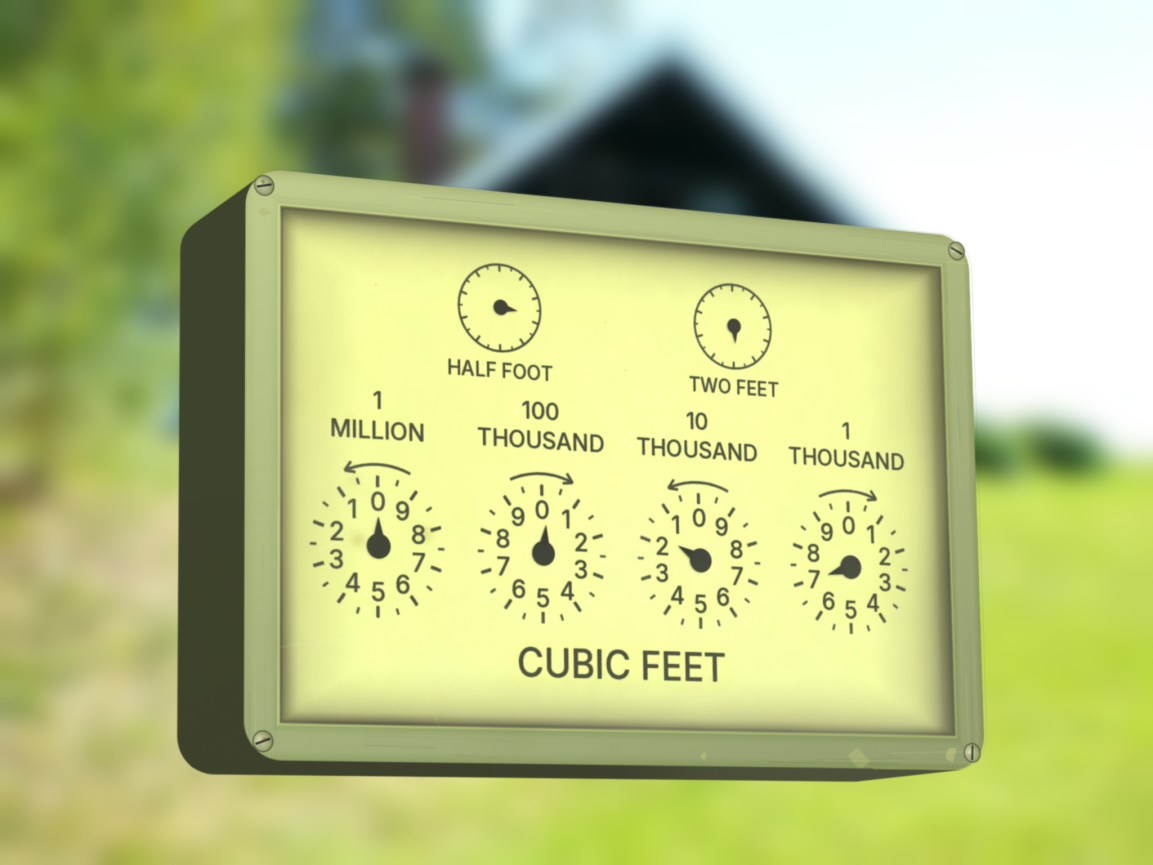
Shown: 1700
